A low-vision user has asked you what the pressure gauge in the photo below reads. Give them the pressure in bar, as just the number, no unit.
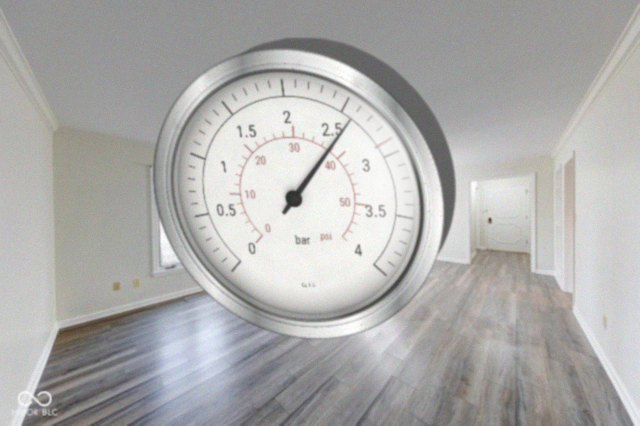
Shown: 2.6
